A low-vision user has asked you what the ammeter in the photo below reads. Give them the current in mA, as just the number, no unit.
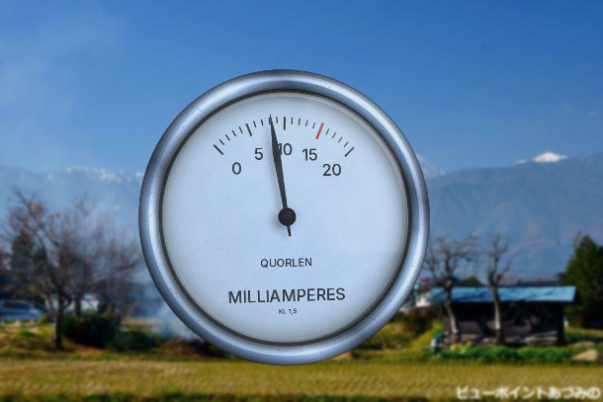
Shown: 8
